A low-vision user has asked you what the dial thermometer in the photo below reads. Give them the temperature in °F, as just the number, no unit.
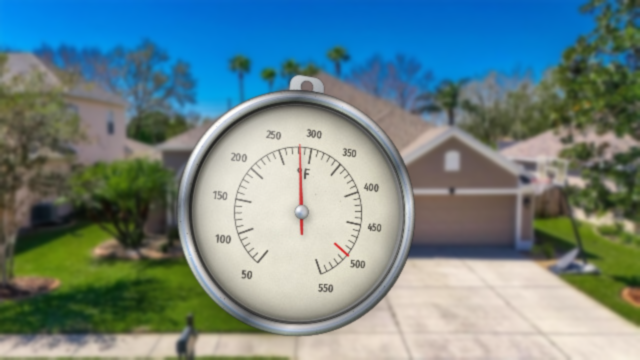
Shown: 280
